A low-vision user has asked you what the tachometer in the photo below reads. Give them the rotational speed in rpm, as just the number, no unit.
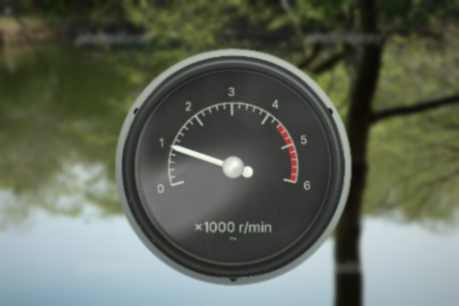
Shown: 1000
